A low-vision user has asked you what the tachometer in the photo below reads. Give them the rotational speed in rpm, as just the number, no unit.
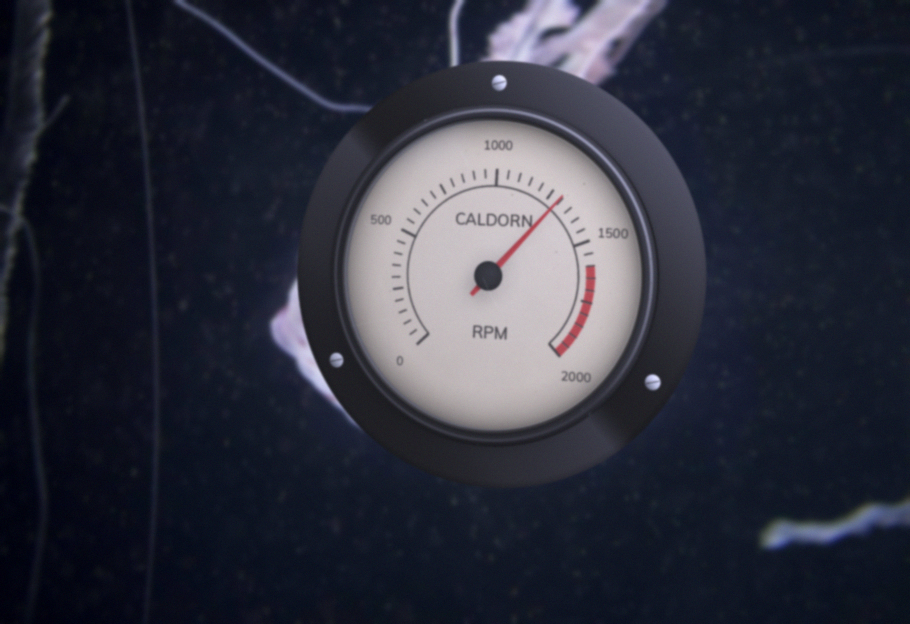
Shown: 1300
